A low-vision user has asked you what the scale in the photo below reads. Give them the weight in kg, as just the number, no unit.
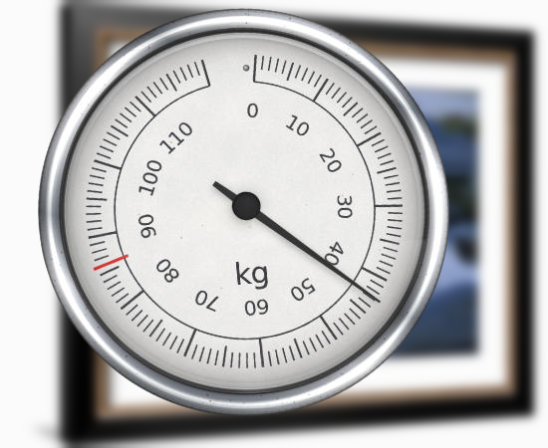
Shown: 43
